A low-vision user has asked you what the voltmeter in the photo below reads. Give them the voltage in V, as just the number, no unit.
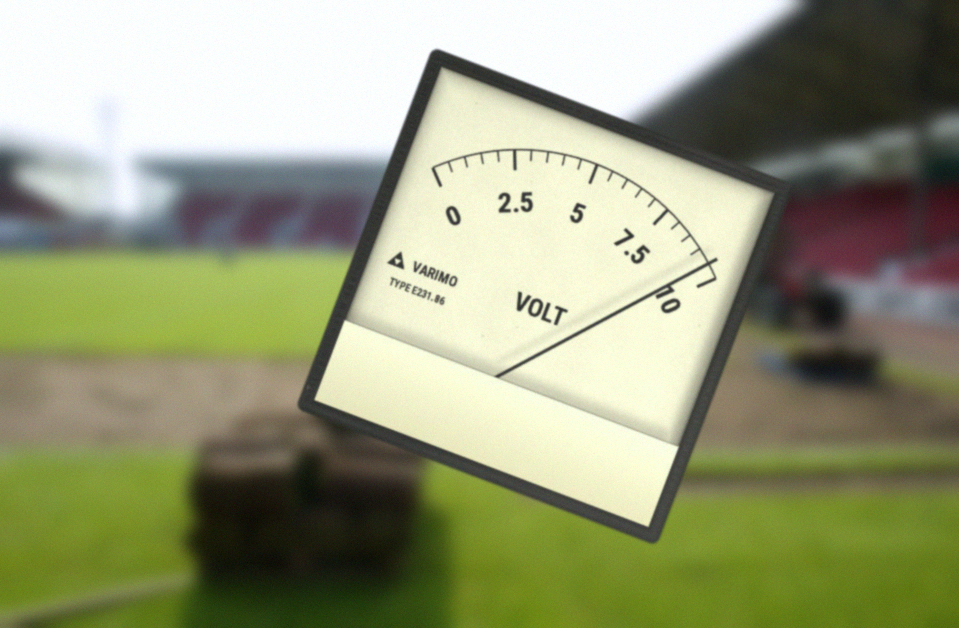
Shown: 9.5
